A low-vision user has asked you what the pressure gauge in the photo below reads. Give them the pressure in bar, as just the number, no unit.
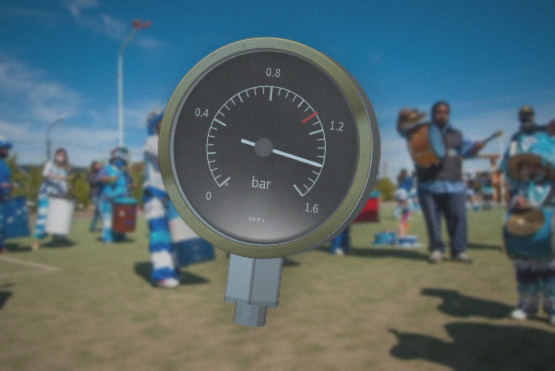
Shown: 1.4
